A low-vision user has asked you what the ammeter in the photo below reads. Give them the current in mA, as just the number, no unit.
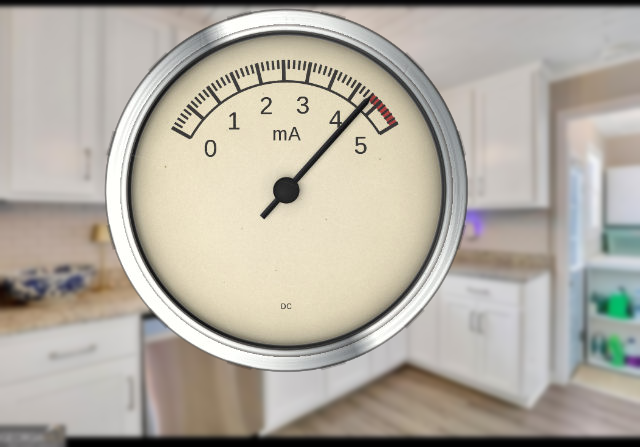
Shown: 4.3
